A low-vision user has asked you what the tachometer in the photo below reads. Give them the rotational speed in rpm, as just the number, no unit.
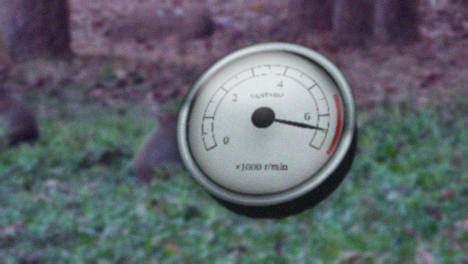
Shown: 6500
